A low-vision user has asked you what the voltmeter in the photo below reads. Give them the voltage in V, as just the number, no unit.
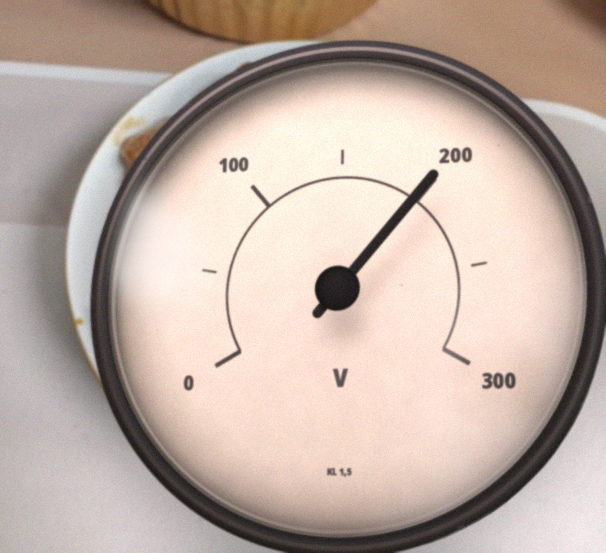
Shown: 200
